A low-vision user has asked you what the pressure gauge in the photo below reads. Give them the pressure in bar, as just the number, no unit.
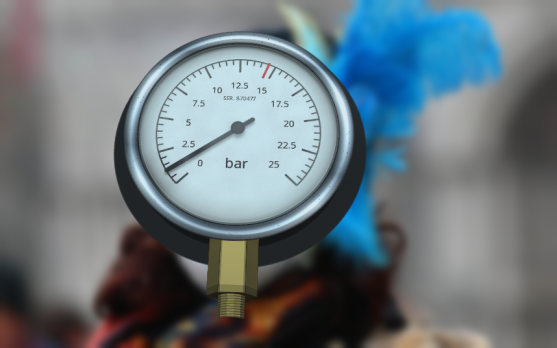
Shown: 1
